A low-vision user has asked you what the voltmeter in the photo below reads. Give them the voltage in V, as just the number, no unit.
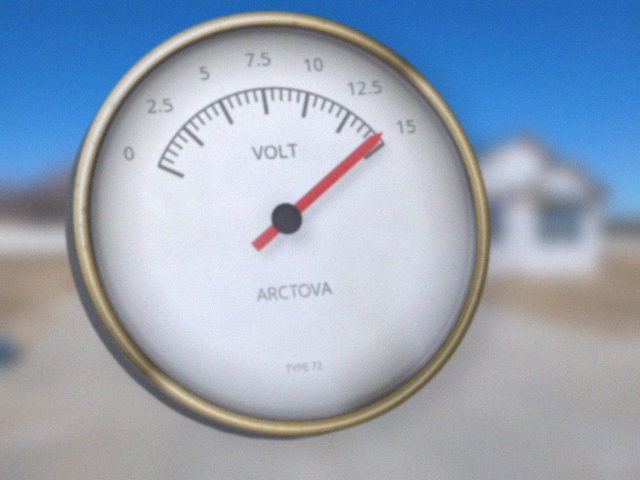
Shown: 14.5
